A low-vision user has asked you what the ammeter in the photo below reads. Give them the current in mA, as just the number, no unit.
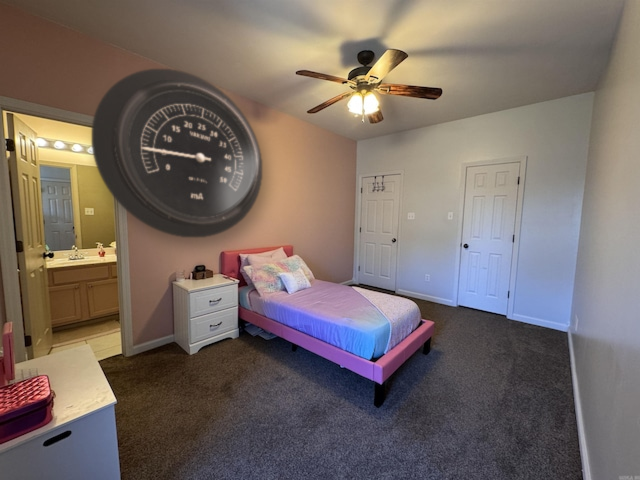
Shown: 5
